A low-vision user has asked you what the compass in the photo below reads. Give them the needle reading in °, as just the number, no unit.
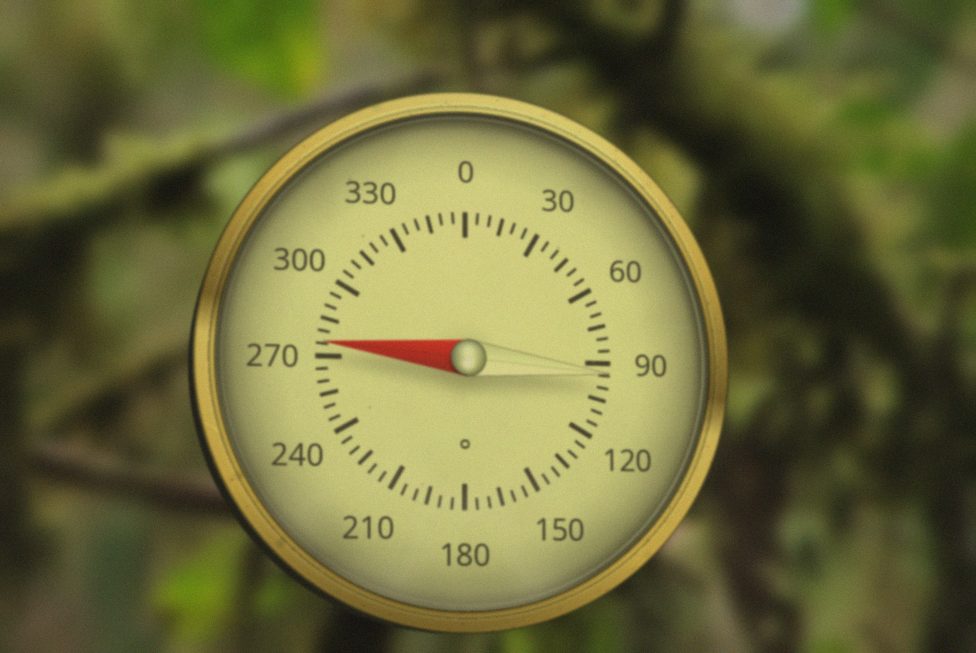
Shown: 275
